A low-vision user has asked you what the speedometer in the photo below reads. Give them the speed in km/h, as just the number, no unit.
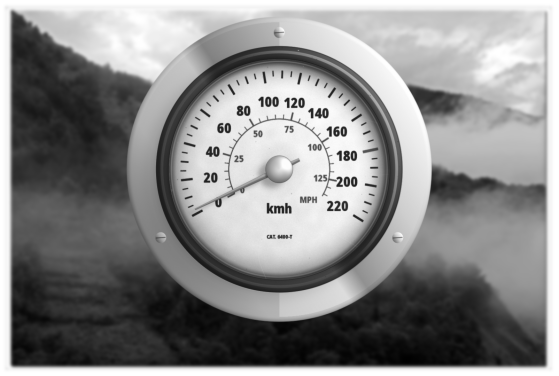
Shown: 2.5
